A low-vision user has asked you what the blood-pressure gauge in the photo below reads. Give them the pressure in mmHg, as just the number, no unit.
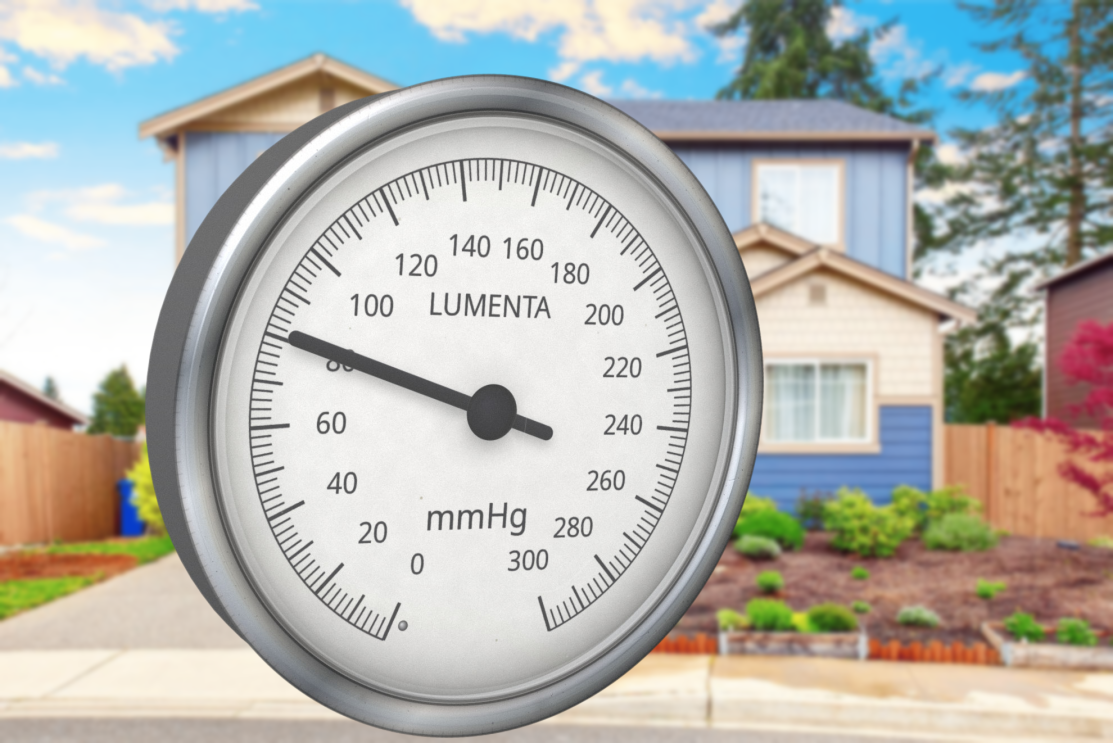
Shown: 81
